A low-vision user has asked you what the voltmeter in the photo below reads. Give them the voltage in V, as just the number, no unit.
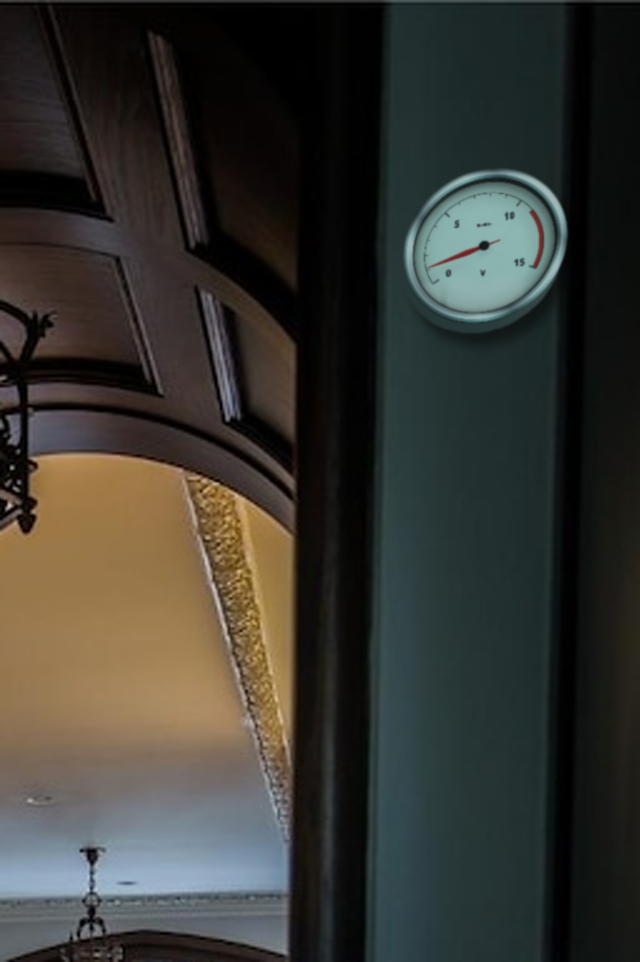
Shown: 1
